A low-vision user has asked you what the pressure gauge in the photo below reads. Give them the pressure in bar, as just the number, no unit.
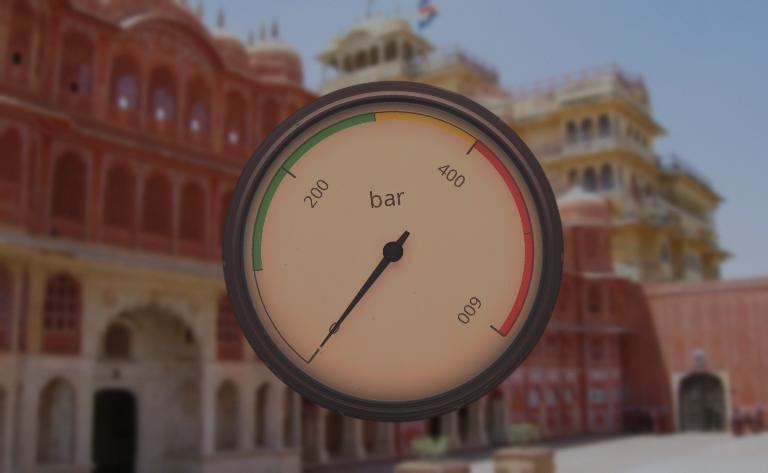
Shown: 0
